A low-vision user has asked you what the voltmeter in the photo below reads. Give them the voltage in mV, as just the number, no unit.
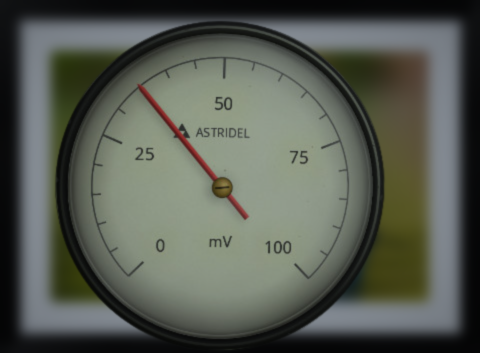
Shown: 35
